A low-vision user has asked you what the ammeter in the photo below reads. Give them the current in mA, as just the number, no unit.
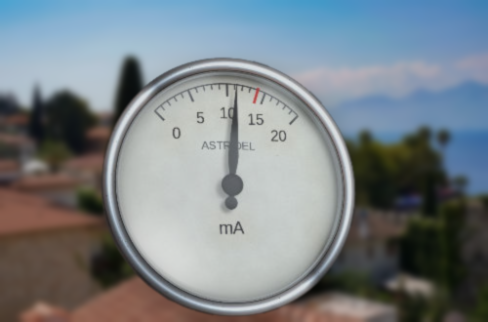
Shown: 11
